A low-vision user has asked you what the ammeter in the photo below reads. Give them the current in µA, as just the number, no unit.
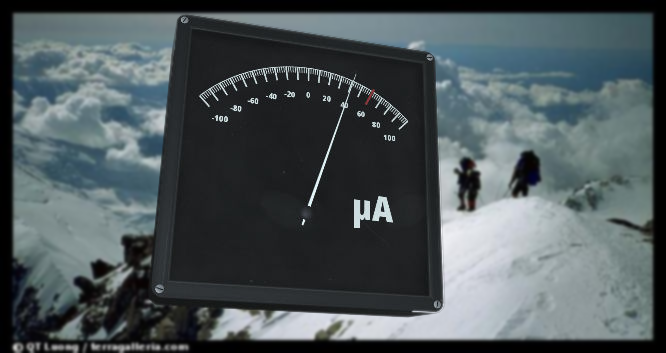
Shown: 40
